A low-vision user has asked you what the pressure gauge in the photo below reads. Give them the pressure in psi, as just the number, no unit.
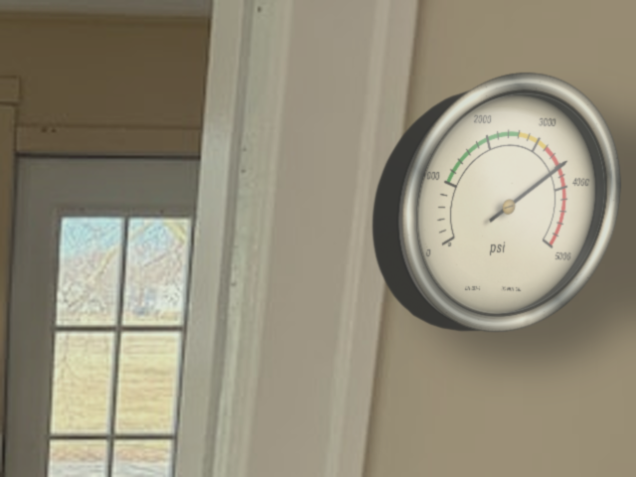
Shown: 3600
